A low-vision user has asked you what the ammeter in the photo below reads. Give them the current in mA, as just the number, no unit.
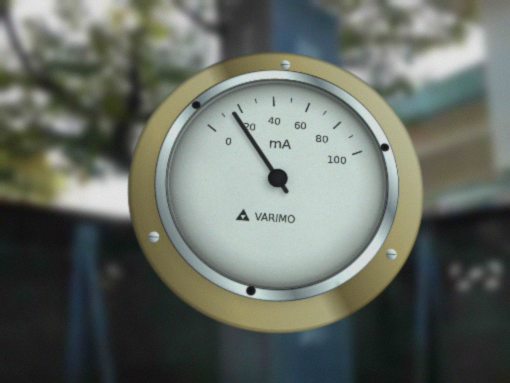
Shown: 15
